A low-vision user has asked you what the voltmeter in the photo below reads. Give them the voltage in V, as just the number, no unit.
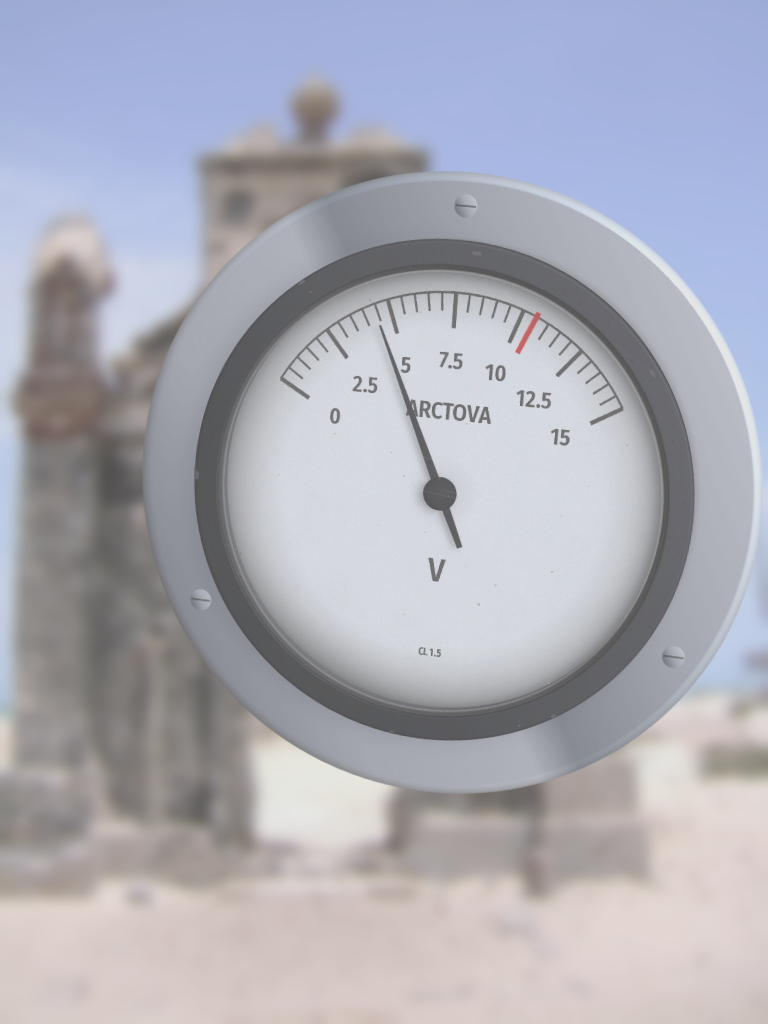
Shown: 4.5
